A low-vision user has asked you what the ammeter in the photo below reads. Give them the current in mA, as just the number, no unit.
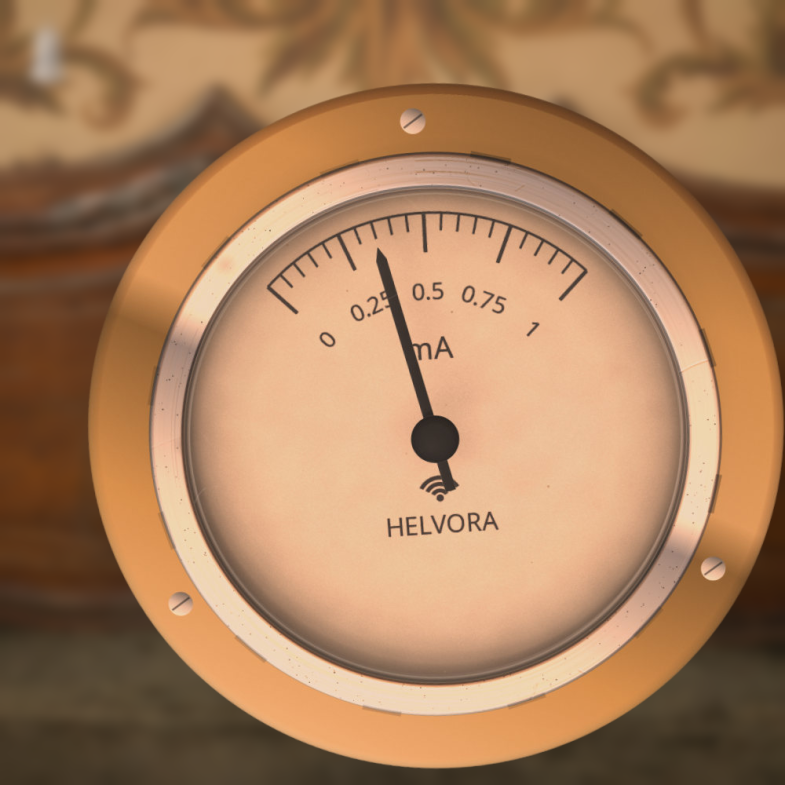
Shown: 0.35
